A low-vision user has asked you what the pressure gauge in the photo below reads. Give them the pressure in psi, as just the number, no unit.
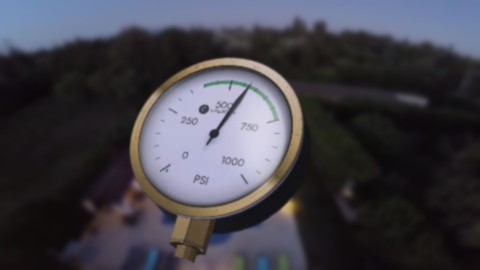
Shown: 575
